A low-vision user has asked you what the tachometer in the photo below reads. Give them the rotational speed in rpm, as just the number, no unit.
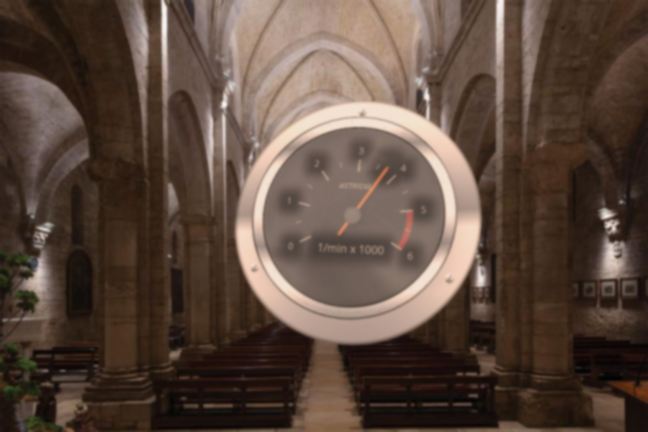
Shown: 3750
